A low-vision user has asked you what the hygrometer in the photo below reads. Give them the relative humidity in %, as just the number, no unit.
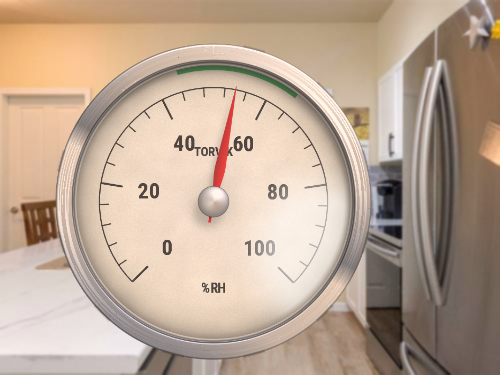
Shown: 54
